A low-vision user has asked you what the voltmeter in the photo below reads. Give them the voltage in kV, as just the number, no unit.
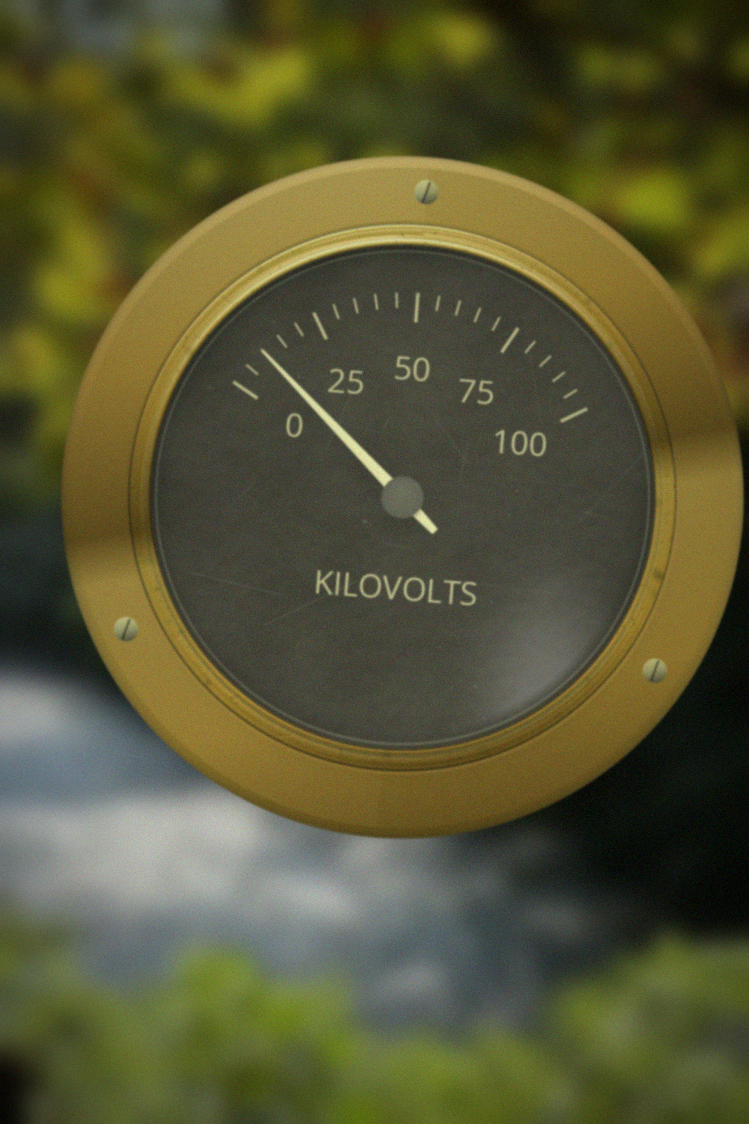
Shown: 10
